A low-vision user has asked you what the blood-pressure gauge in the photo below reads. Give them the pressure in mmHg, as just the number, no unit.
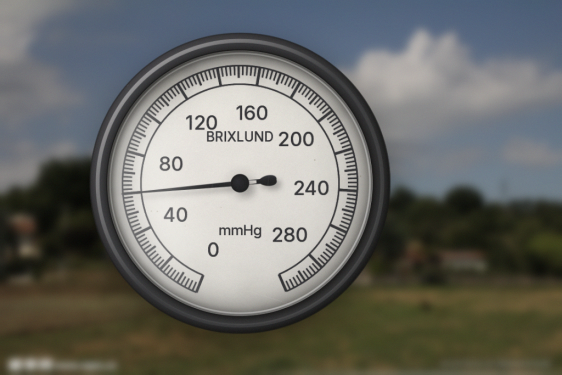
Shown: 60
